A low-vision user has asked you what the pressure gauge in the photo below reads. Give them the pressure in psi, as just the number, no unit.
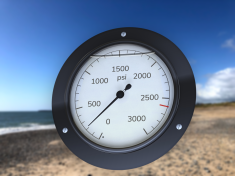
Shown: 200
